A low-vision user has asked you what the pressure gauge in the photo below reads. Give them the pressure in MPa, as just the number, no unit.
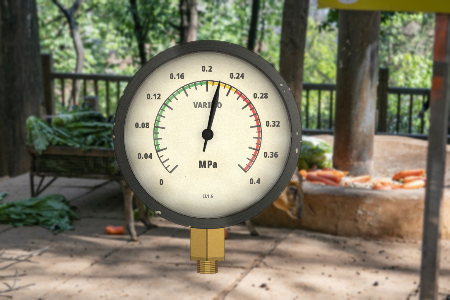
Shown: 0.22
